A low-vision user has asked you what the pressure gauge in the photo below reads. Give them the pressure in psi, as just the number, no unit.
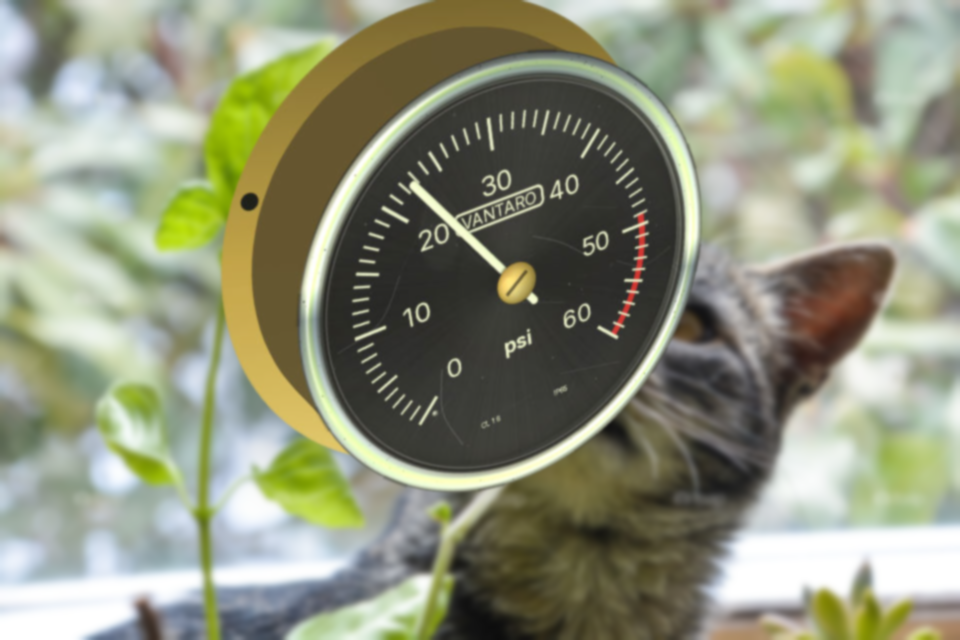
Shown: 22.5
